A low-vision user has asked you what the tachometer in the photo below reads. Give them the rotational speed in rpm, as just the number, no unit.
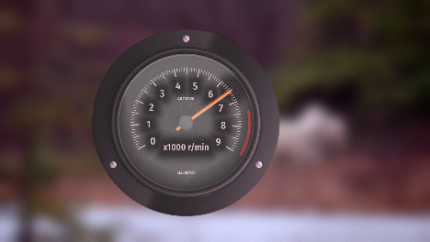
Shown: 6500
